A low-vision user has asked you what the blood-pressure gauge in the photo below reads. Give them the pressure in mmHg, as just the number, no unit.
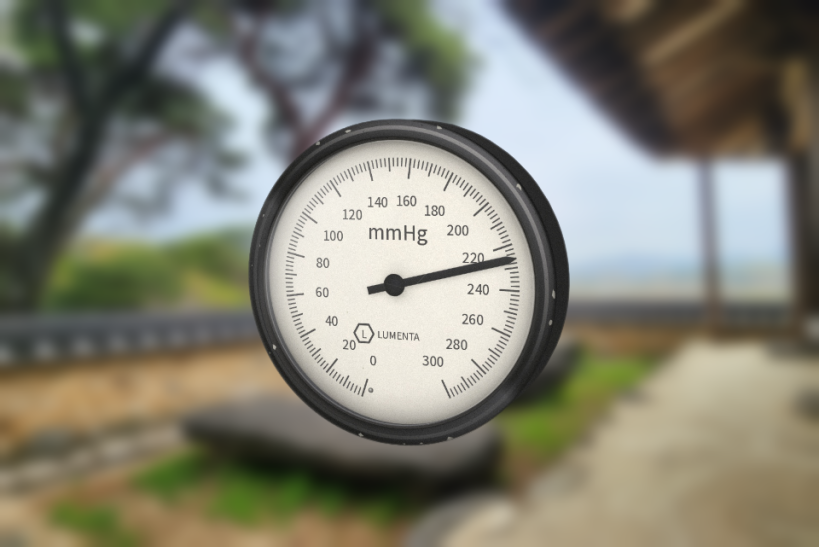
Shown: 226
